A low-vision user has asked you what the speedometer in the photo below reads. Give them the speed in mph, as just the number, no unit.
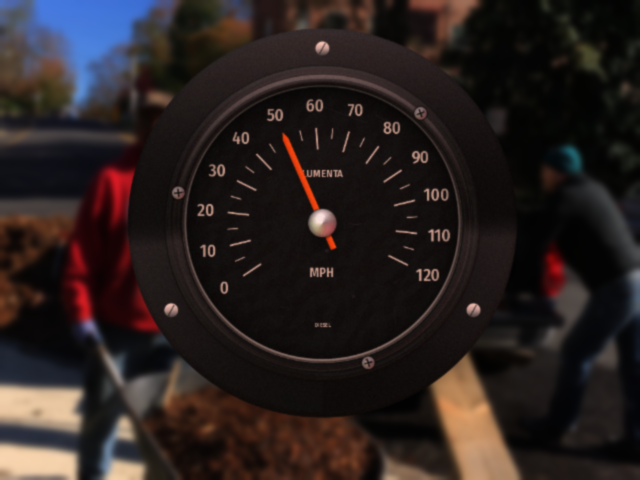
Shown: 50
